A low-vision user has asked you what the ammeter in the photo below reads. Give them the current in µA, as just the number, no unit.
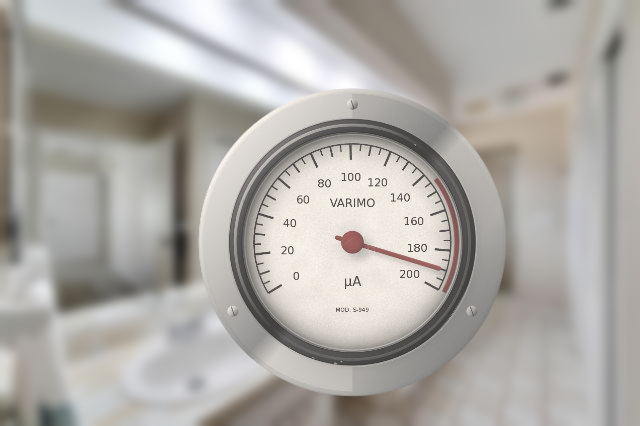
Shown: 190
